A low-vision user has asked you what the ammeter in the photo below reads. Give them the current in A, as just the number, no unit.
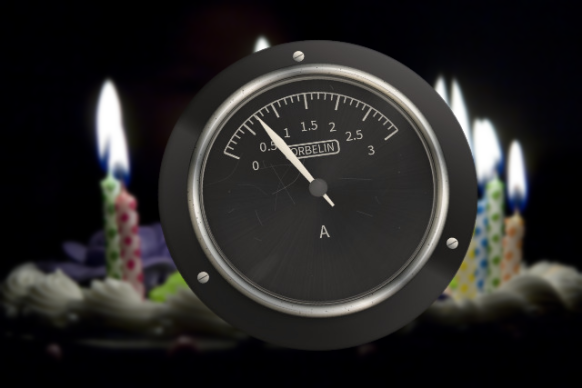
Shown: 0.7
